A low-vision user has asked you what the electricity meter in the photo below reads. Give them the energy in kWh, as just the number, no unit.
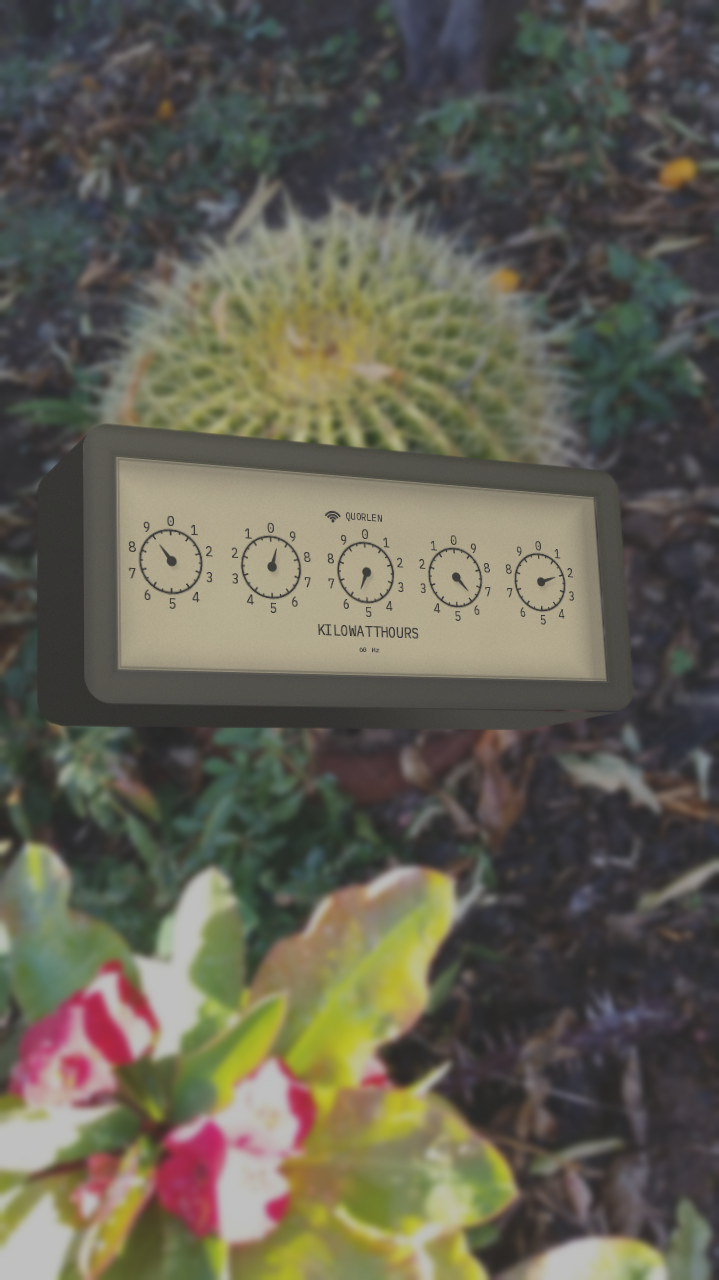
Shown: 89562
